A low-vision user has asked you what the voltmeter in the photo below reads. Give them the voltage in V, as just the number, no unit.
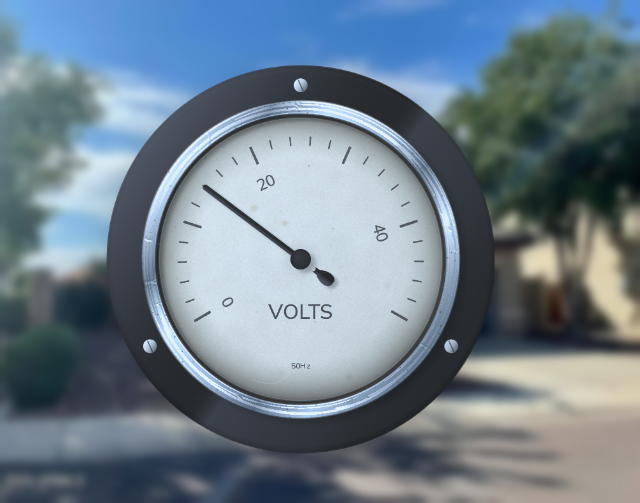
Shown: 14
